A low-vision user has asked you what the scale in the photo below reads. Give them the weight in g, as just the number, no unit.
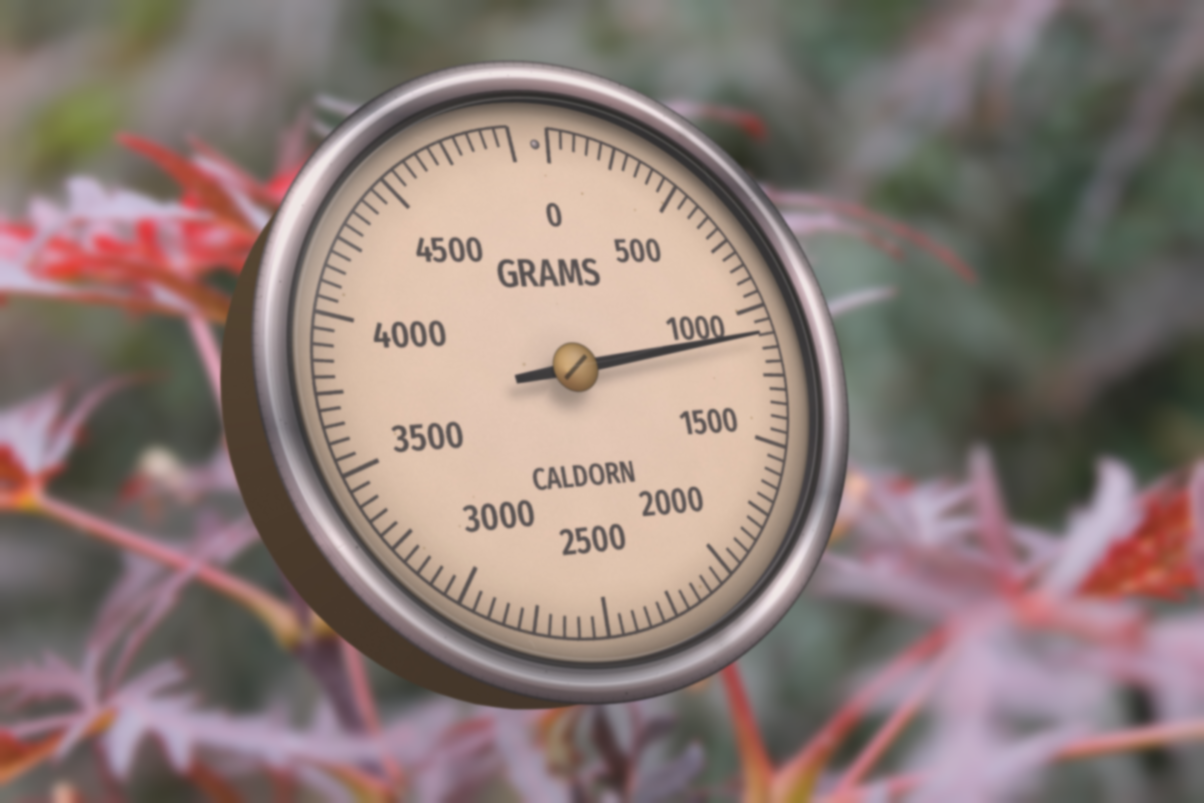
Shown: 1100
